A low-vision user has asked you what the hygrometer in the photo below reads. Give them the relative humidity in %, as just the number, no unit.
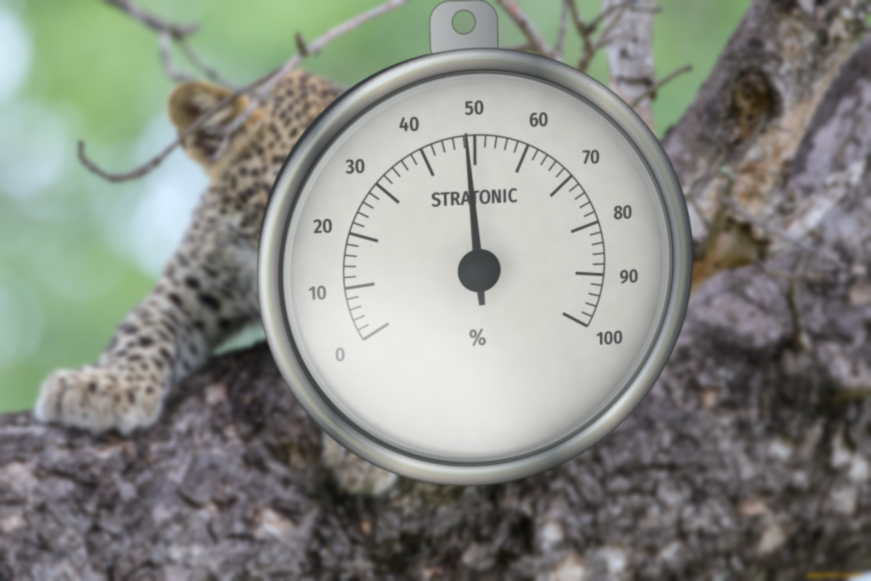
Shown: 48
